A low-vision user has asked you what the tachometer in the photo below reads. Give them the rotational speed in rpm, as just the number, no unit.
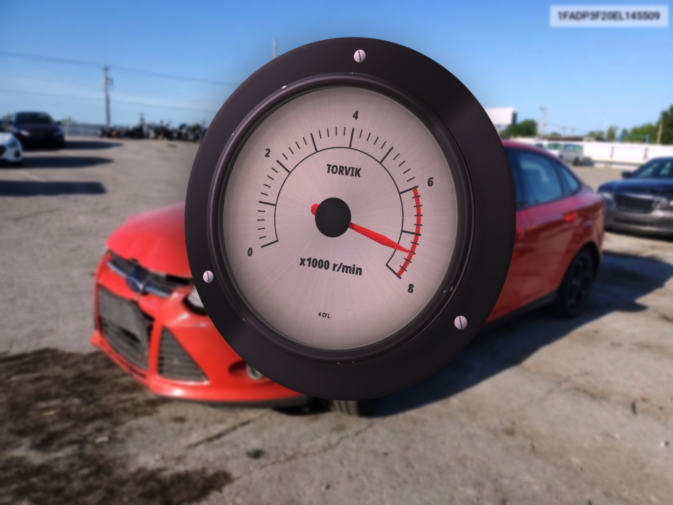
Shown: 7400
